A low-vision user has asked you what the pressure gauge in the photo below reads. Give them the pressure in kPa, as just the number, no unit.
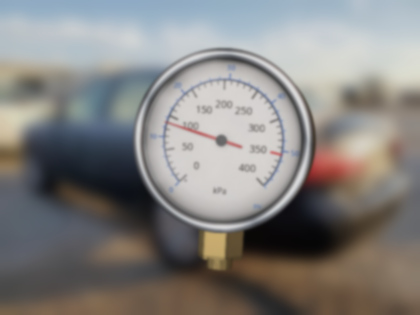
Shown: 90
